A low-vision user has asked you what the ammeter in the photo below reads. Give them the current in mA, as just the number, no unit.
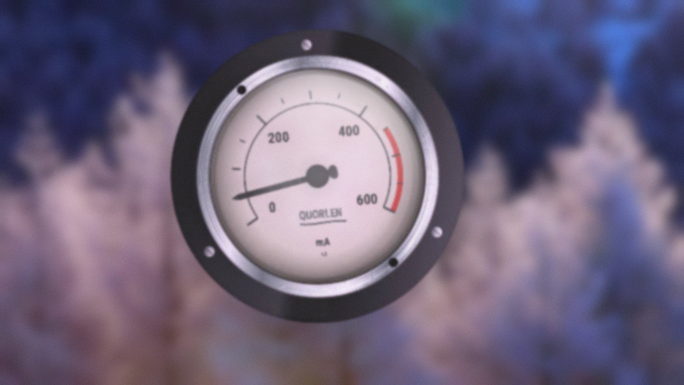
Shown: 50
